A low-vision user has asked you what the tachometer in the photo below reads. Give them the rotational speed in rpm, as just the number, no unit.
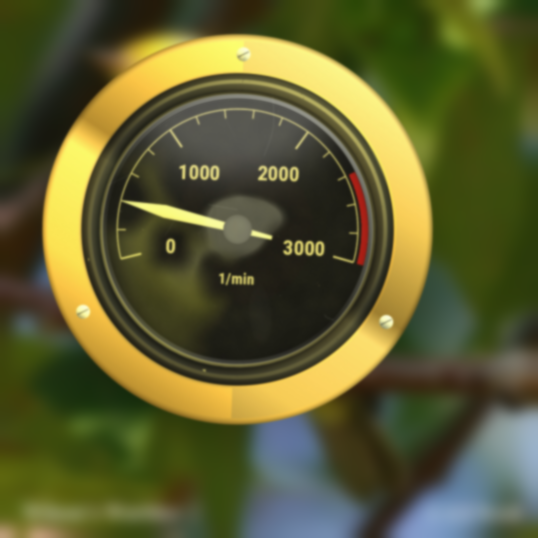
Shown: 400
